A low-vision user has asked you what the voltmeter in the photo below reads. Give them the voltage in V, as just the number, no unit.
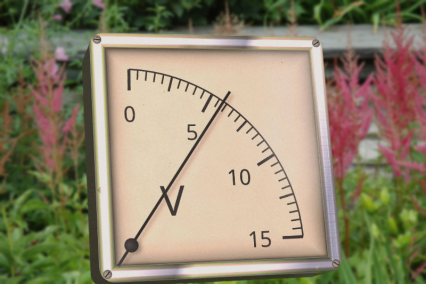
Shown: 5.75
